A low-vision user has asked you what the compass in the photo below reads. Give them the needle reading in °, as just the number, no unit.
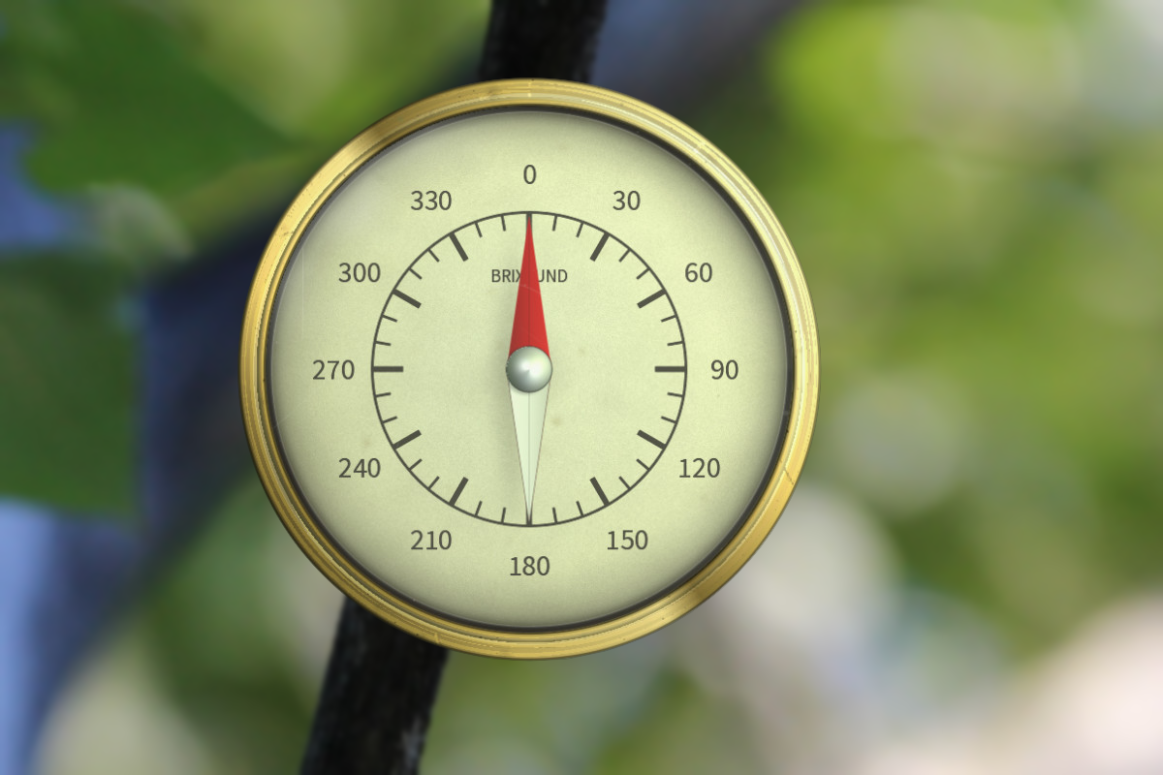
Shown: 0
